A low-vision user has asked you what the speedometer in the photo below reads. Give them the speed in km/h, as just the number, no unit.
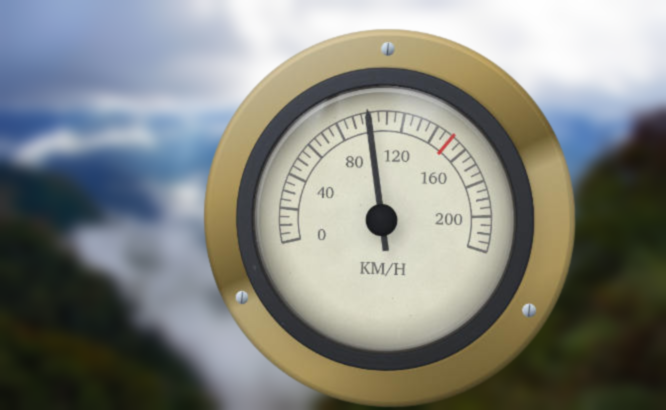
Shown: 100
